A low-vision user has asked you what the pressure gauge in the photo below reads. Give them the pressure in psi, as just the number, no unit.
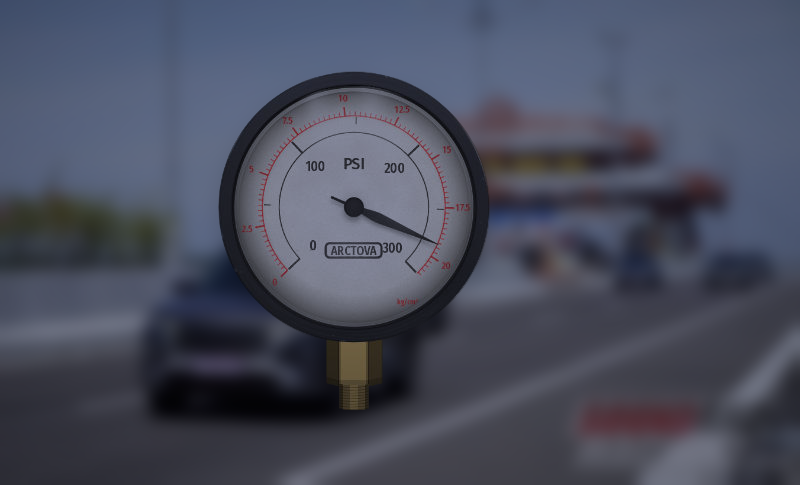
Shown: 275
